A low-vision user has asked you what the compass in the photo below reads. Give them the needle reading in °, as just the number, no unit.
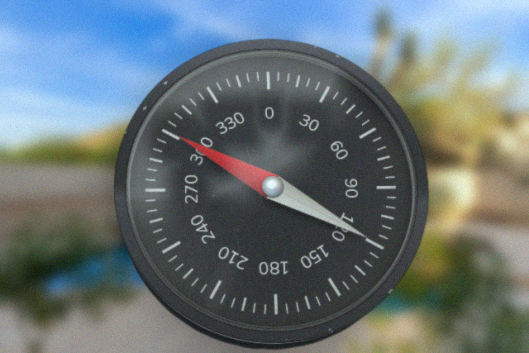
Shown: 300
